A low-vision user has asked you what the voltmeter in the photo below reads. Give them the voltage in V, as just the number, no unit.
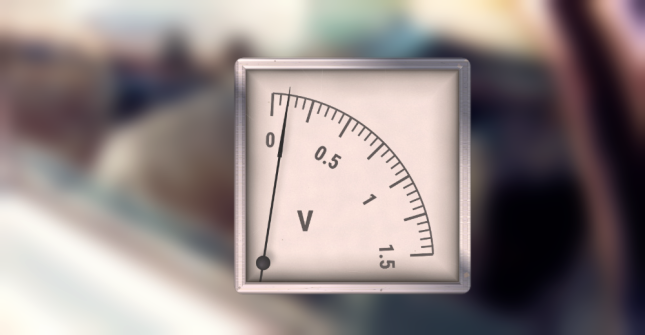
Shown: 0.1
